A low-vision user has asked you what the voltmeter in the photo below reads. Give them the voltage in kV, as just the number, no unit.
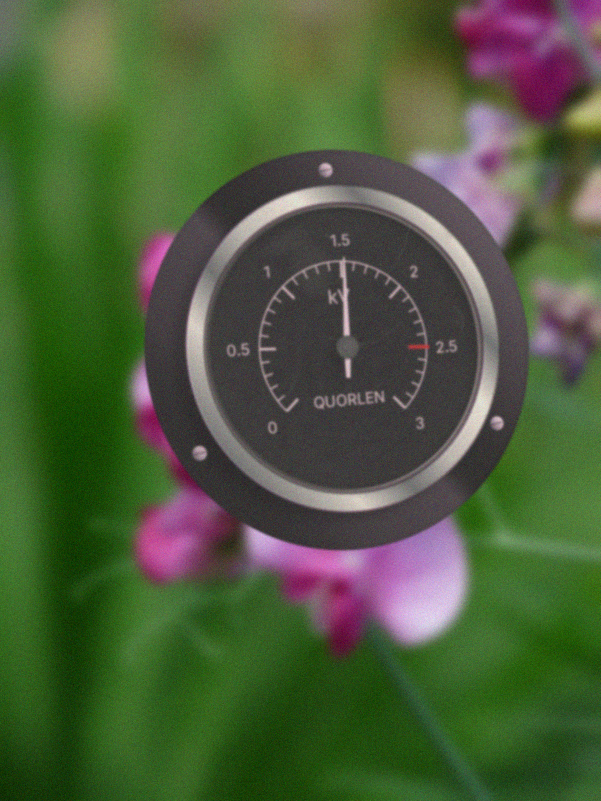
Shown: 1.5
